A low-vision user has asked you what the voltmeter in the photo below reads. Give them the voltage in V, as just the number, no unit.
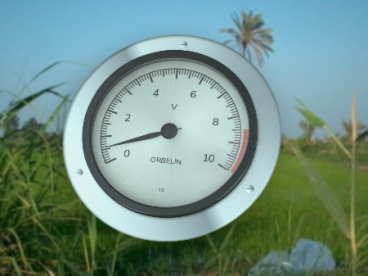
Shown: 0.5
